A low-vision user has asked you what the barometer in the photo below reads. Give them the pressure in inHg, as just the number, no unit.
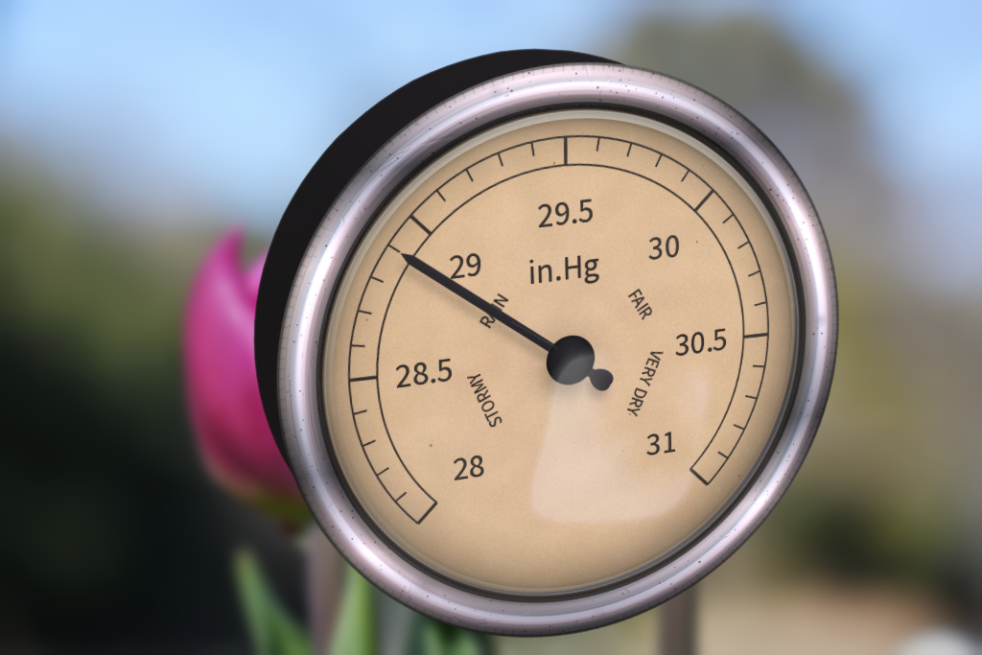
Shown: 28.9
